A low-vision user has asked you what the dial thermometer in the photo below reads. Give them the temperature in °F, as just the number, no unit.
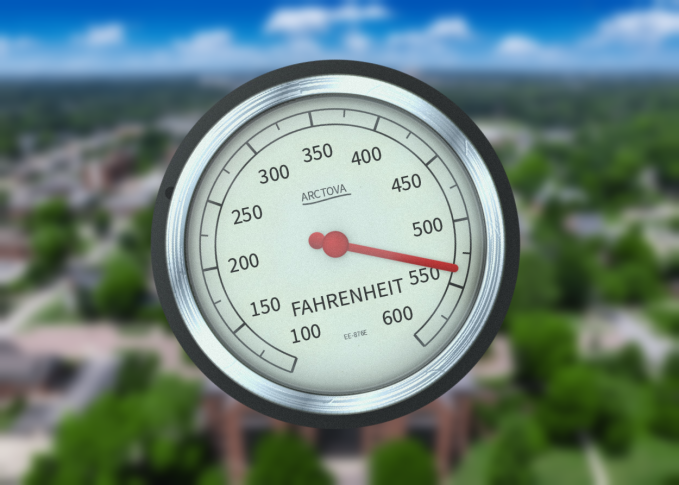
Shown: 537.5
